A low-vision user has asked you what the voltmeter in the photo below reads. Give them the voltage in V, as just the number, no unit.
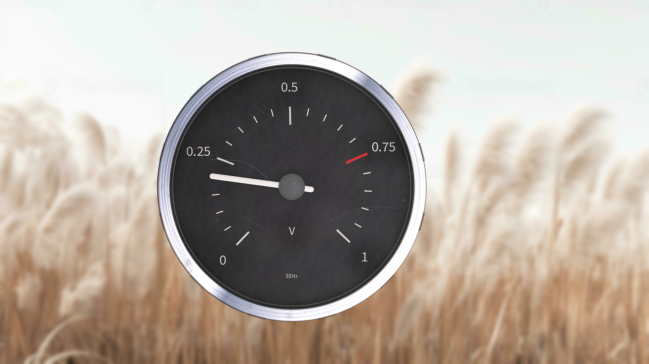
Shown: 0.2
